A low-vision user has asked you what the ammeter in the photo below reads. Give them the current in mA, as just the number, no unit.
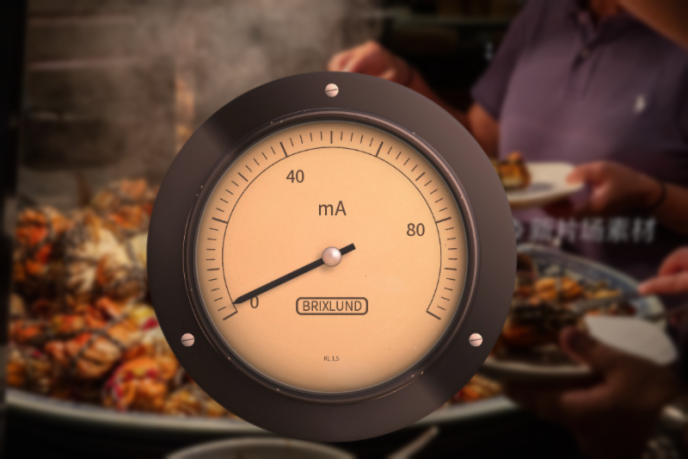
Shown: 2
